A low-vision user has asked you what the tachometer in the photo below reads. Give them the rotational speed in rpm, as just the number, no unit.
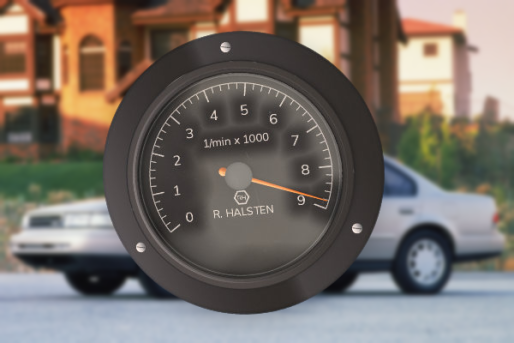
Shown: 8800
